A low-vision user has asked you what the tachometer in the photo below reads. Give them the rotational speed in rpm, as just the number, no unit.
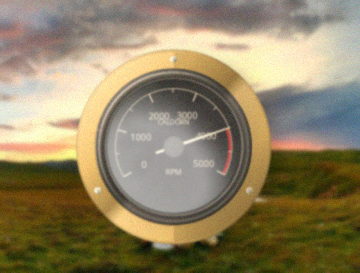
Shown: 4000
